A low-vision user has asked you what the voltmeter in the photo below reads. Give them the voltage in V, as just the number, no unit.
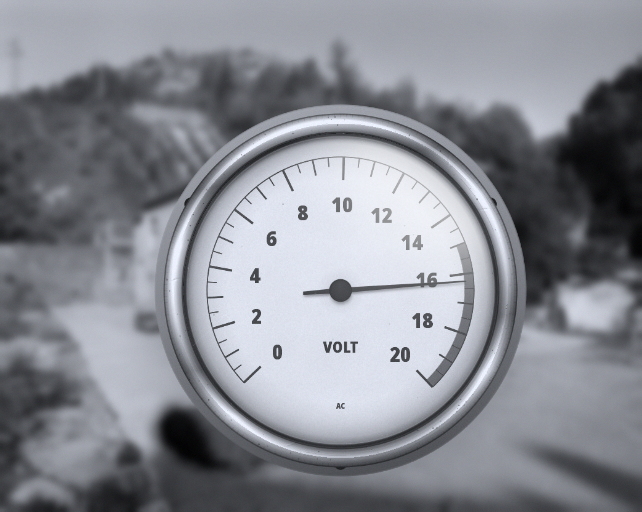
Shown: 16.25
